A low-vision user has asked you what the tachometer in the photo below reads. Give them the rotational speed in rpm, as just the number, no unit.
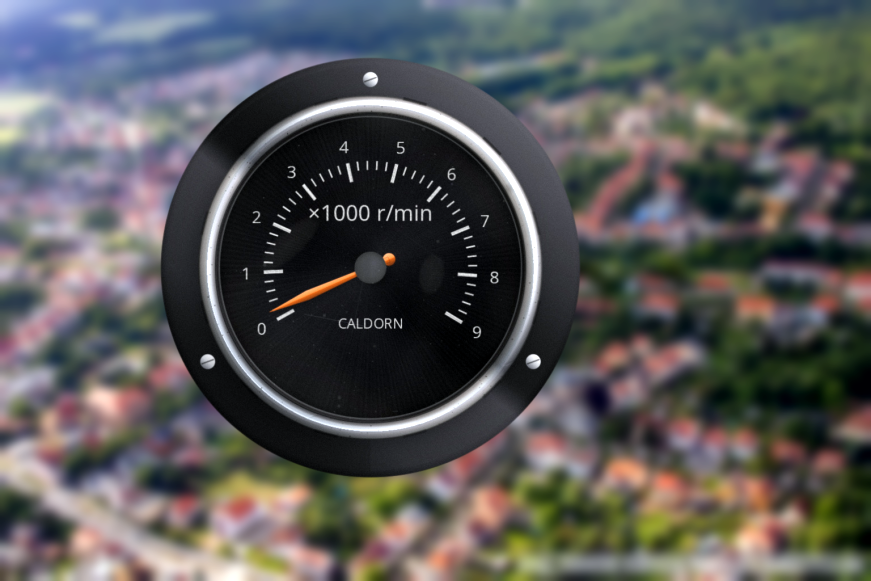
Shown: 200
